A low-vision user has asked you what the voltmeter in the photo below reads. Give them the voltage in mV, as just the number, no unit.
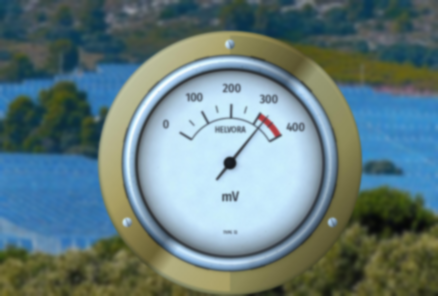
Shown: 325
